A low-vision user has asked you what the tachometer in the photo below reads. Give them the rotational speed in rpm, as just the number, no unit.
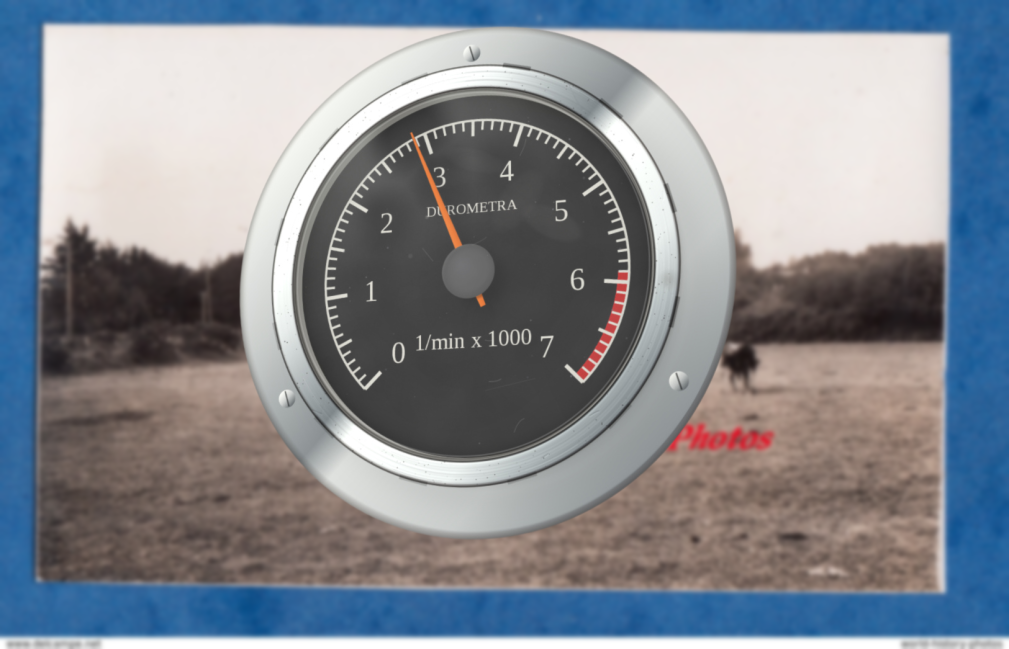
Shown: 2900
